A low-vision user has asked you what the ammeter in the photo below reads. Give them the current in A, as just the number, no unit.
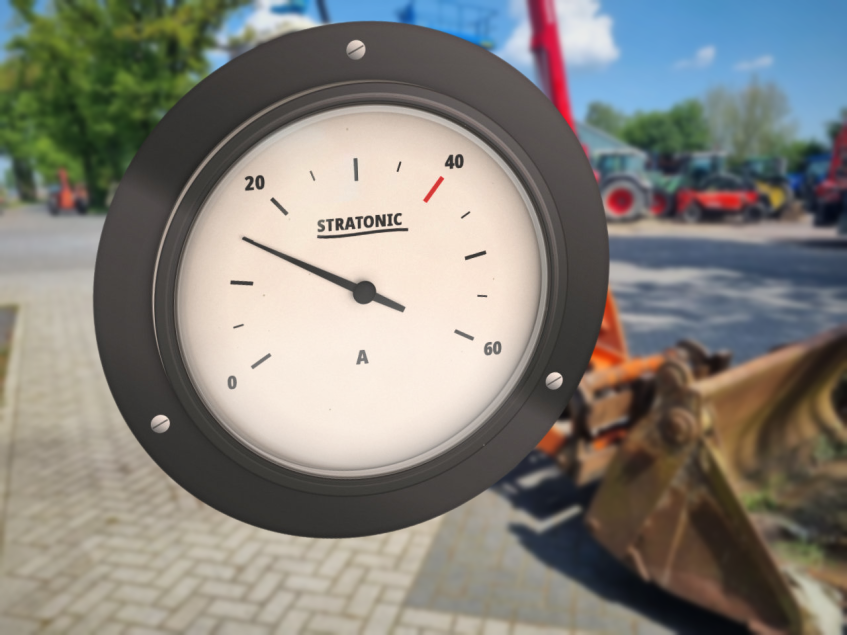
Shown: 15
